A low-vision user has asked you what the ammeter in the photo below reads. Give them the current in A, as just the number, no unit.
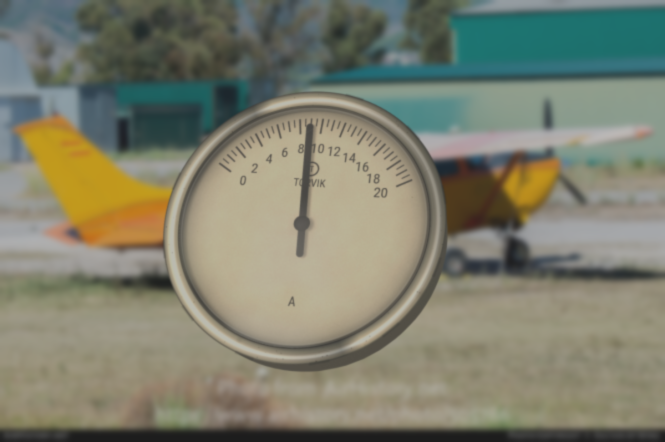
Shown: 9
